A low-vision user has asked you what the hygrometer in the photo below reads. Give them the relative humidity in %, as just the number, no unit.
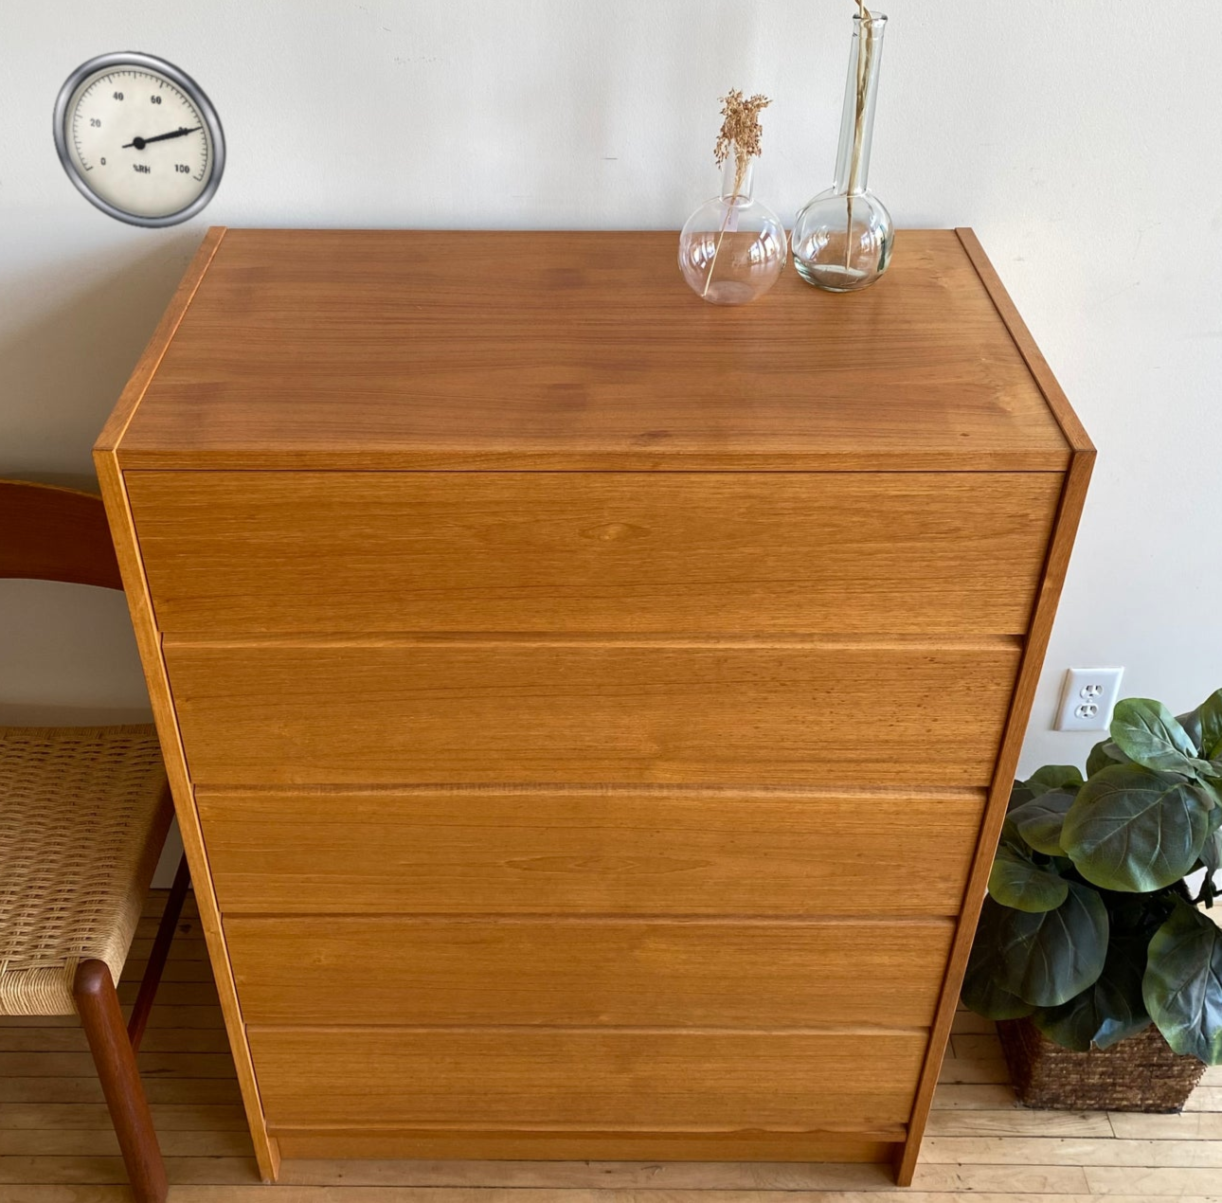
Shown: 80
